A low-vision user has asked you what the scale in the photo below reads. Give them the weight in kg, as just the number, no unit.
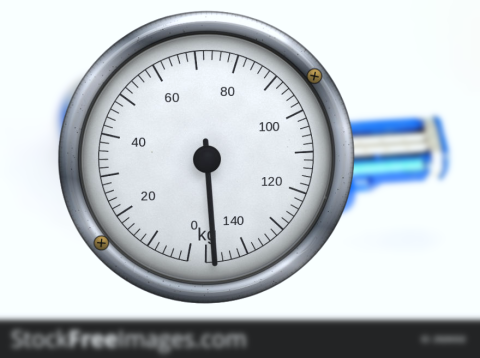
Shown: 148
